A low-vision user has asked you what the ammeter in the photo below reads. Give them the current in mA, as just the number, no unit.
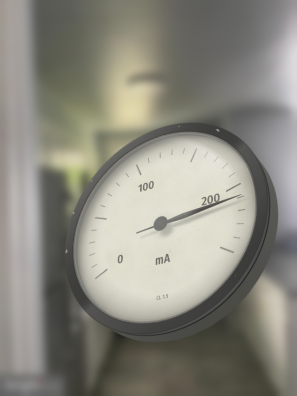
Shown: 210
